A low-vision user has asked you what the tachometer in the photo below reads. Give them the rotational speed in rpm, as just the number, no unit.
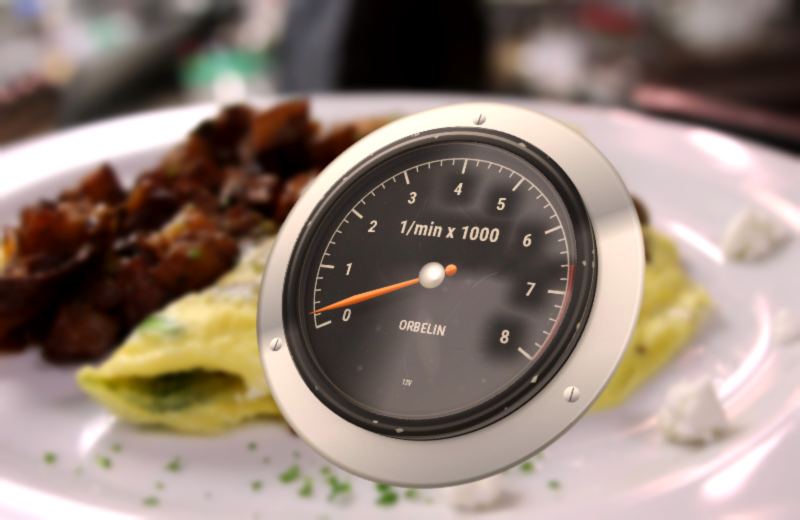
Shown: 200
